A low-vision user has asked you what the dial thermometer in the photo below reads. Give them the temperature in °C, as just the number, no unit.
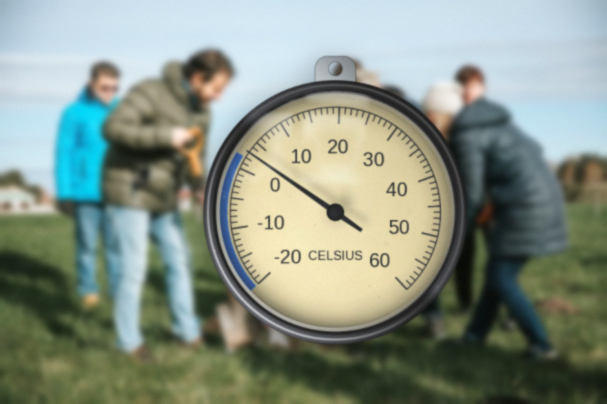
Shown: 3
